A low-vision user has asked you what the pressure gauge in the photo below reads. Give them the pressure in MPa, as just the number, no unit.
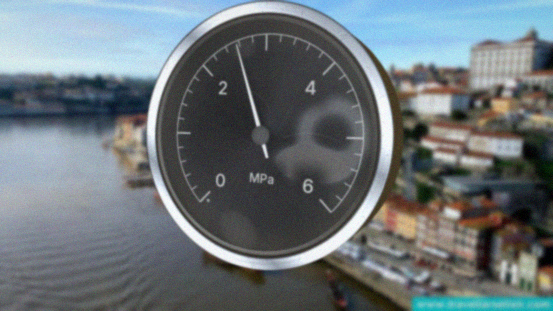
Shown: 2.6
